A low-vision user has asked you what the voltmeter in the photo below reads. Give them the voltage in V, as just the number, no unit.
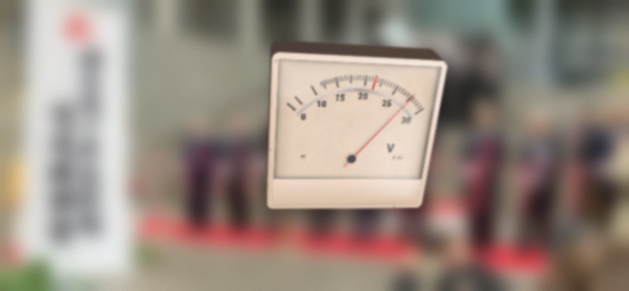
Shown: 27.5
